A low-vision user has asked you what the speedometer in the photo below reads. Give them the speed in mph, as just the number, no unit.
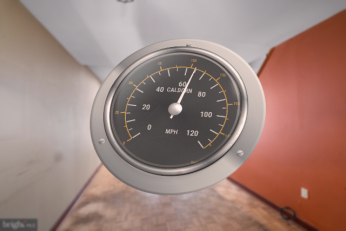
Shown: 65
